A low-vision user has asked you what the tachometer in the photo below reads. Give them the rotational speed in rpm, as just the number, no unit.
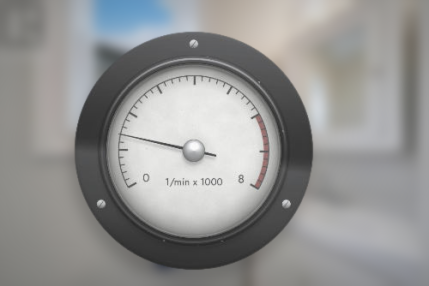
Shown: 1400
